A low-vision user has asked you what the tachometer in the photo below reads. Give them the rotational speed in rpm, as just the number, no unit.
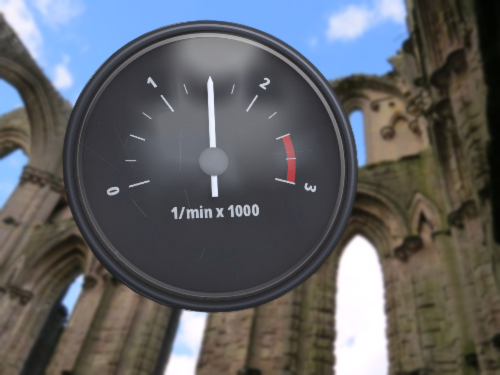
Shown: 1500
